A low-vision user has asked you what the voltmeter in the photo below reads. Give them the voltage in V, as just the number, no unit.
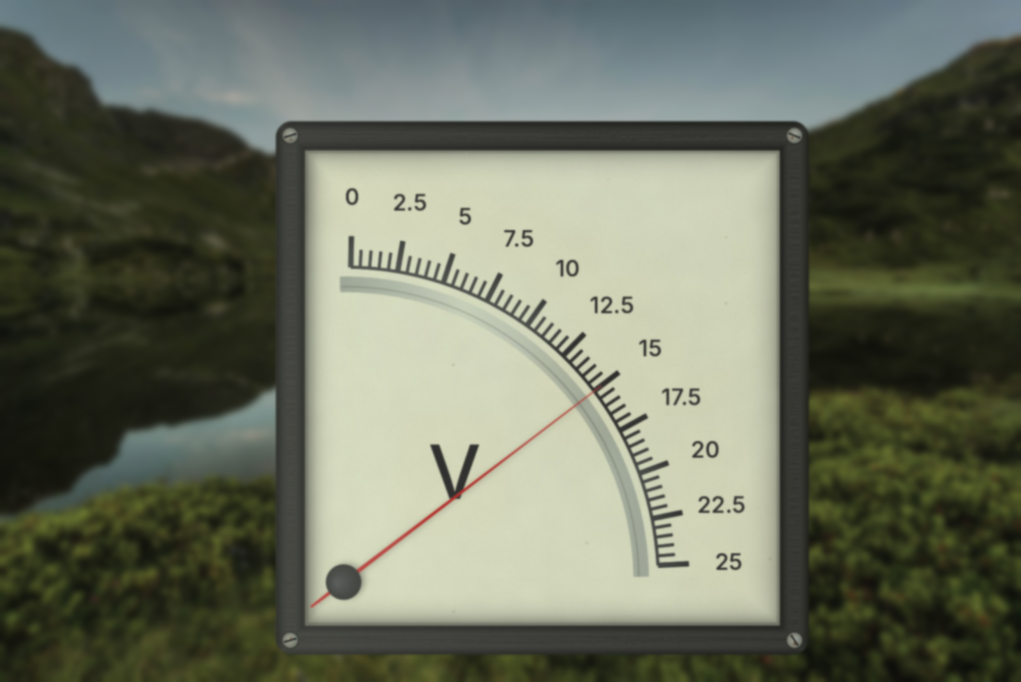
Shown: 15
